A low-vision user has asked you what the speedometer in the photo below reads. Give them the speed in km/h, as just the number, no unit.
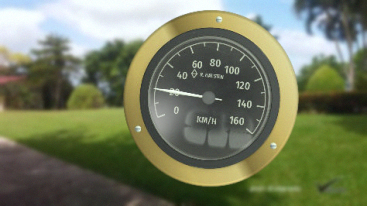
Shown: 20
